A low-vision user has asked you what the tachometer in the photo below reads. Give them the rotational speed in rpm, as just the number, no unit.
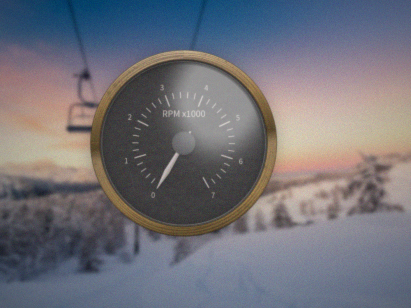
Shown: 0
